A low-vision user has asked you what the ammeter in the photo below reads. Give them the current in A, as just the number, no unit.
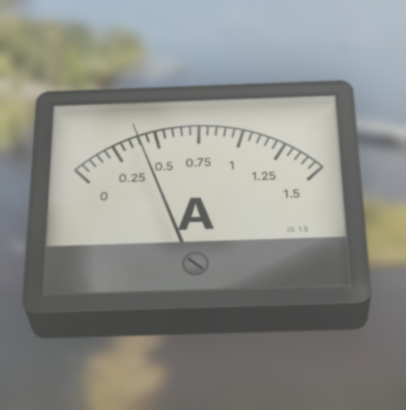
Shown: 0.4
